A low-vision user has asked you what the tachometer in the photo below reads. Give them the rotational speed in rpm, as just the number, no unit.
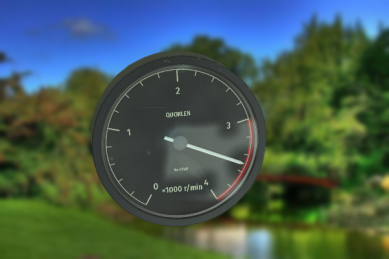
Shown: 3500
